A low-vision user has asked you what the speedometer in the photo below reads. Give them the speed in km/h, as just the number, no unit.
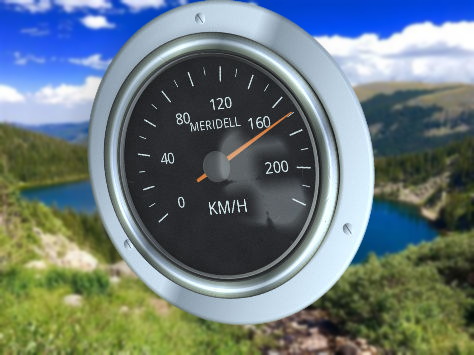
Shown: 170
